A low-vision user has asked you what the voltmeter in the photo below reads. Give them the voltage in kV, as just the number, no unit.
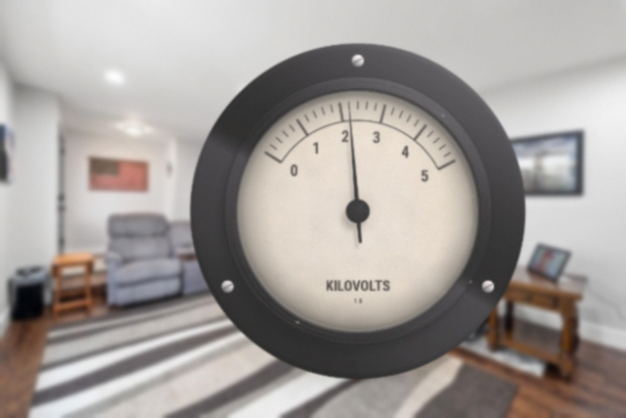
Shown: 2.2
